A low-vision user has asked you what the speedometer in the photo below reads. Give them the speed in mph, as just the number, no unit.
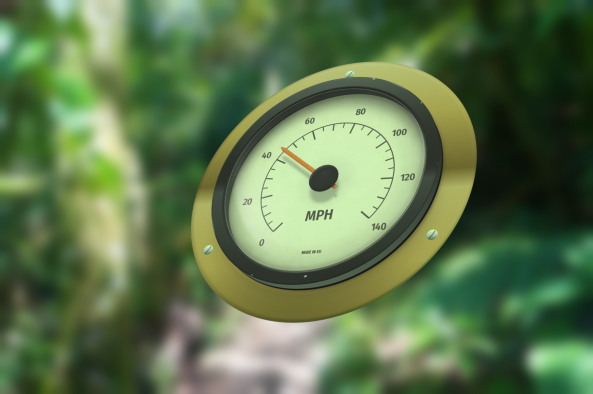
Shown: 45
